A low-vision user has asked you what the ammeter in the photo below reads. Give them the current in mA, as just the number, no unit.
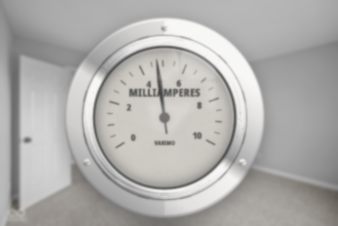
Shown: 4.75
